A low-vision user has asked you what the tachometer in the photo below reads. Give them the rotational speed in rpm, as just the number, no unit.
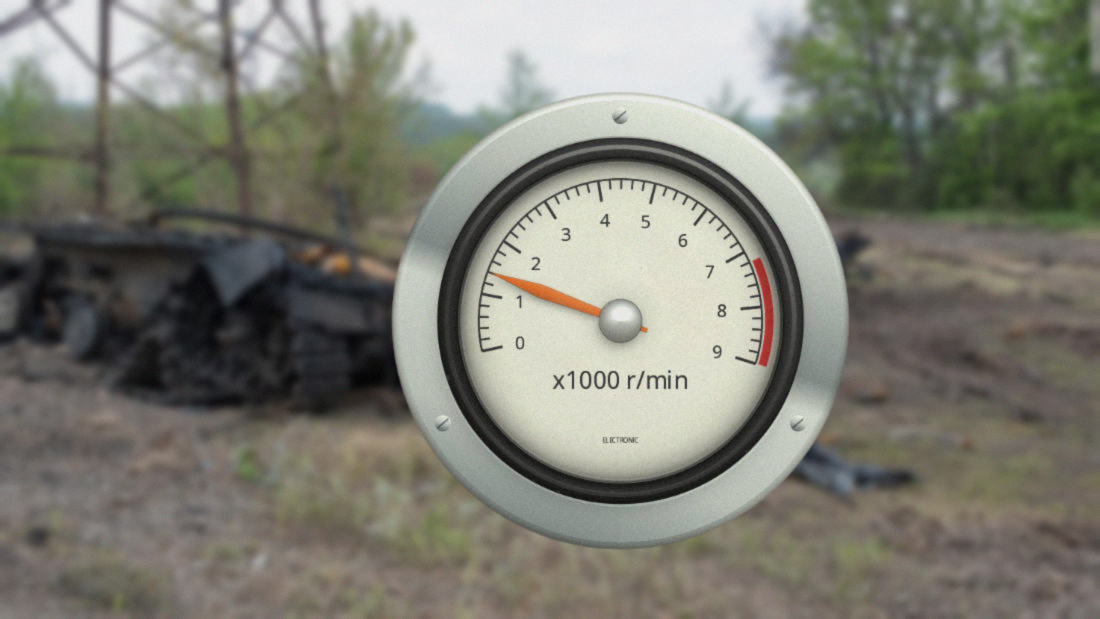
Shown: 1400
